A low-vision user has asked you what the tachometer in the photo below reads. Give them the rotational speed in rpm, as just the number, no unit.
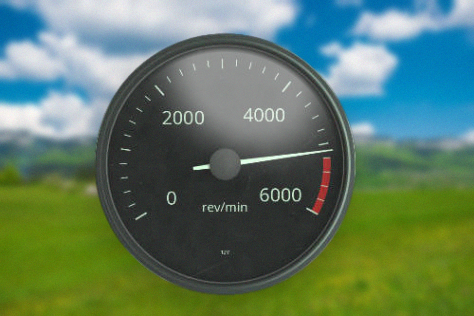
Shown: 5100
